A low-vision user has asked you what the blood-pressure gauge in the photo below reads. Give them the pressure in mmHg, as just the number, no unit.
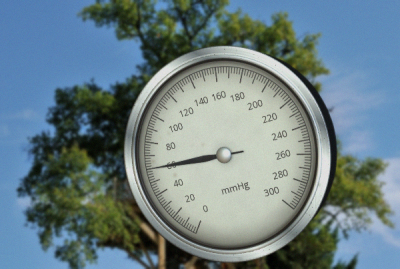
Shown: 60
